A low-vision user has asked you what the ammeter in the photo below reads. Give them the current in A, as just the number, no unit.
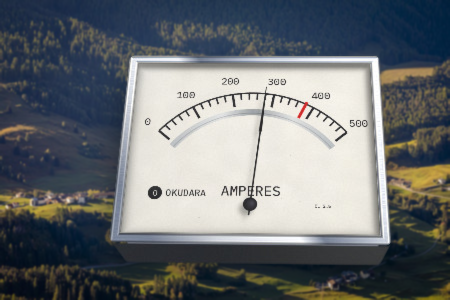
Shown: 280
